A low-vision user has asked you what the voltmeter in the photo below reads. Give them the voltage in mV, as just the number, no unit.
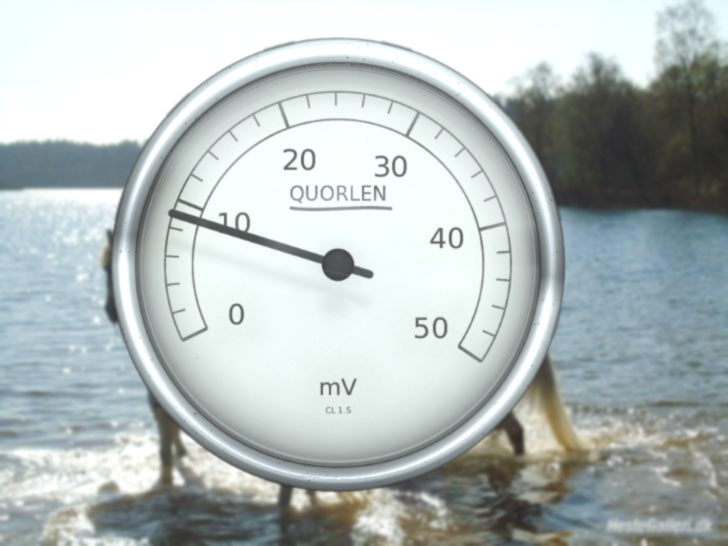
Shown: 9
